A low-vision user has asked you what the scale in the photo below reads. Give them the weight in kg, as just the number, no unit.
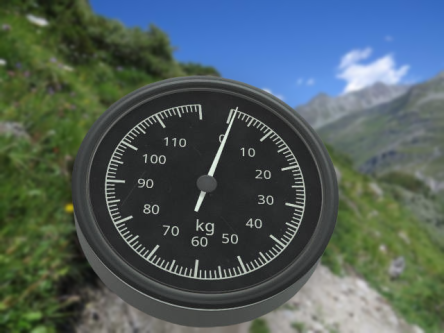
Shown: 1
